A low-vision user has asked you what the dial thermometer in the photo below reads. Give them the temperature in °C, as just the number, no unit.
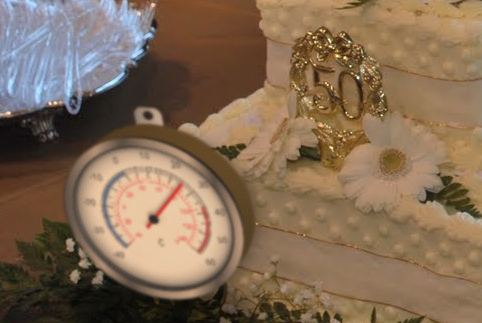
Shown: 25
